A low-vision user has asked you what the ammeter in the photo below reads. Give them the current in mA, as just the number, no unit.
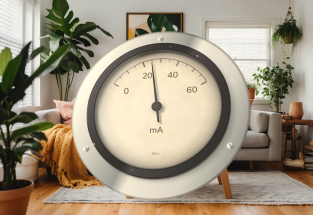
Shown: 25
